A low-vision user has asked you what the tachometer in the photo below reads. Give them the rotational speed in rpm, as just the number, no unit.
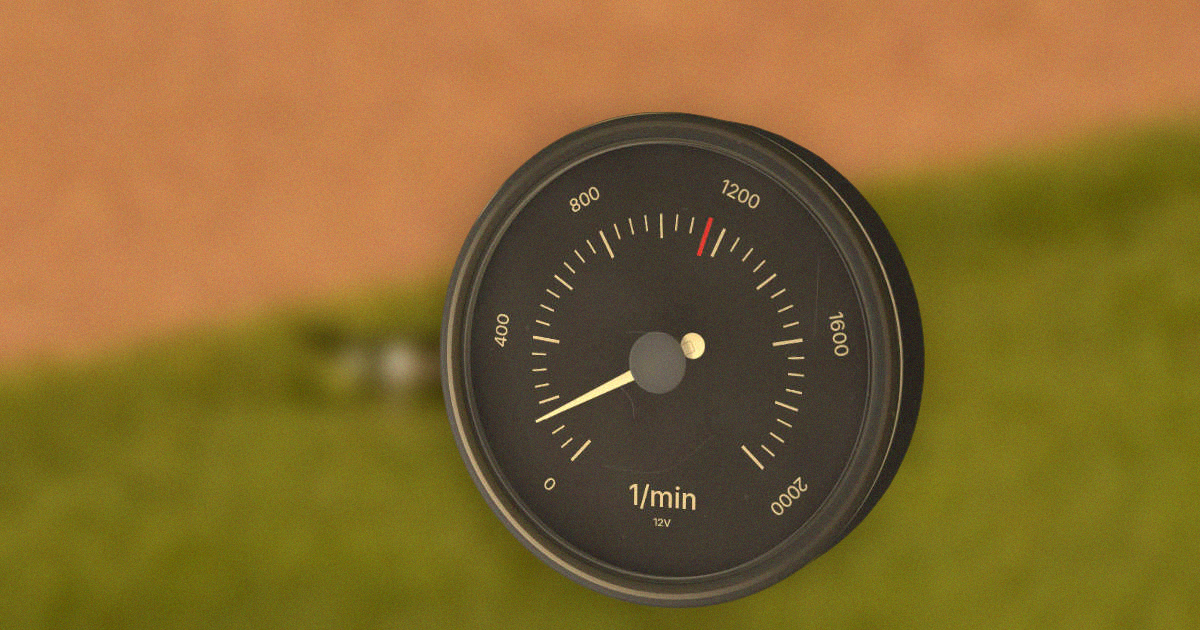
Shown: 150
